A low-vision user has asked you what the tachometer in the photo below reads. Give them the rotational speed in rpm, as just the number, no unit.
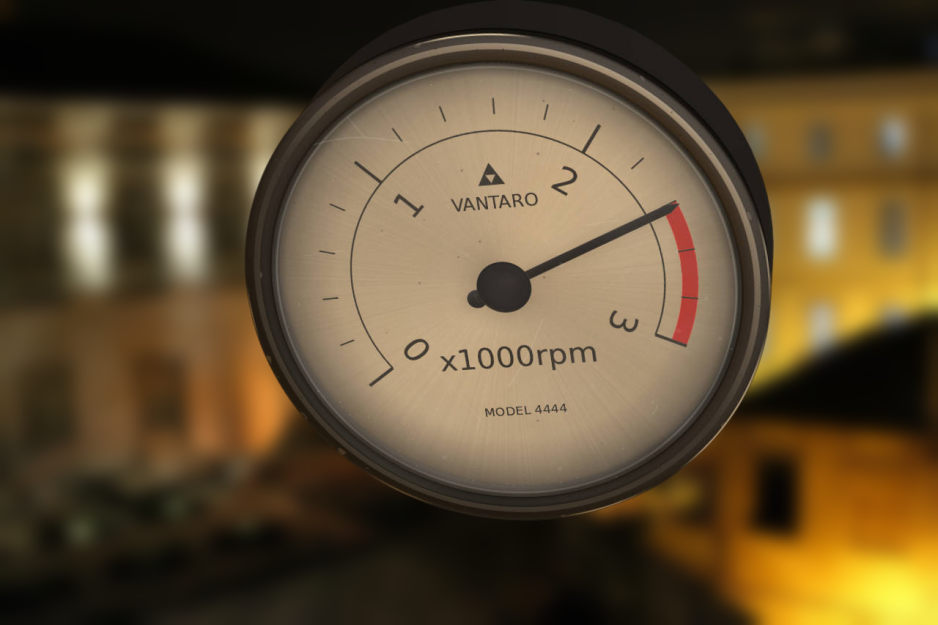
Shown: 2400
